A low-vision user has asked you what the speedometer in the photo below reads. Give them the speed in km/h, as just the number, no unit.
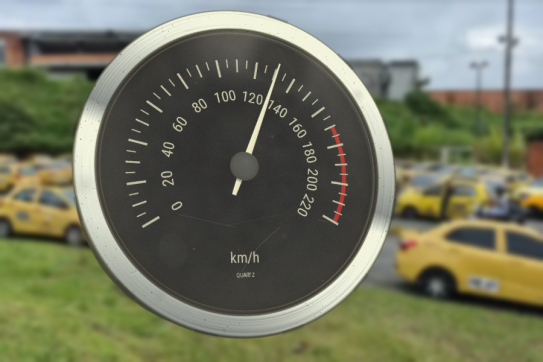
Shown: 130
